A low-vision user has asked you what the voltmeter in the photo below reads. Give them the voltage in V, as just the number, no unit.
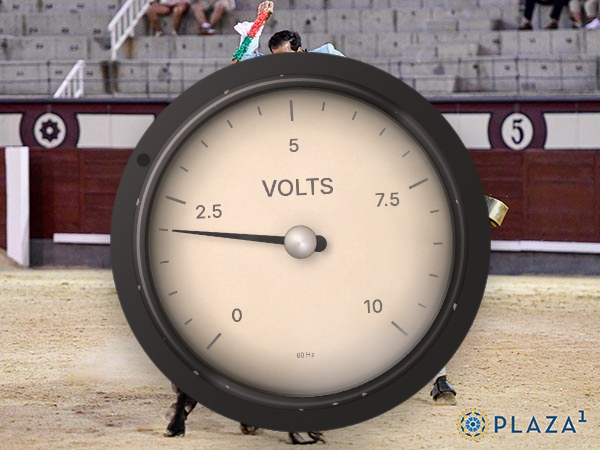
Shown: 2
